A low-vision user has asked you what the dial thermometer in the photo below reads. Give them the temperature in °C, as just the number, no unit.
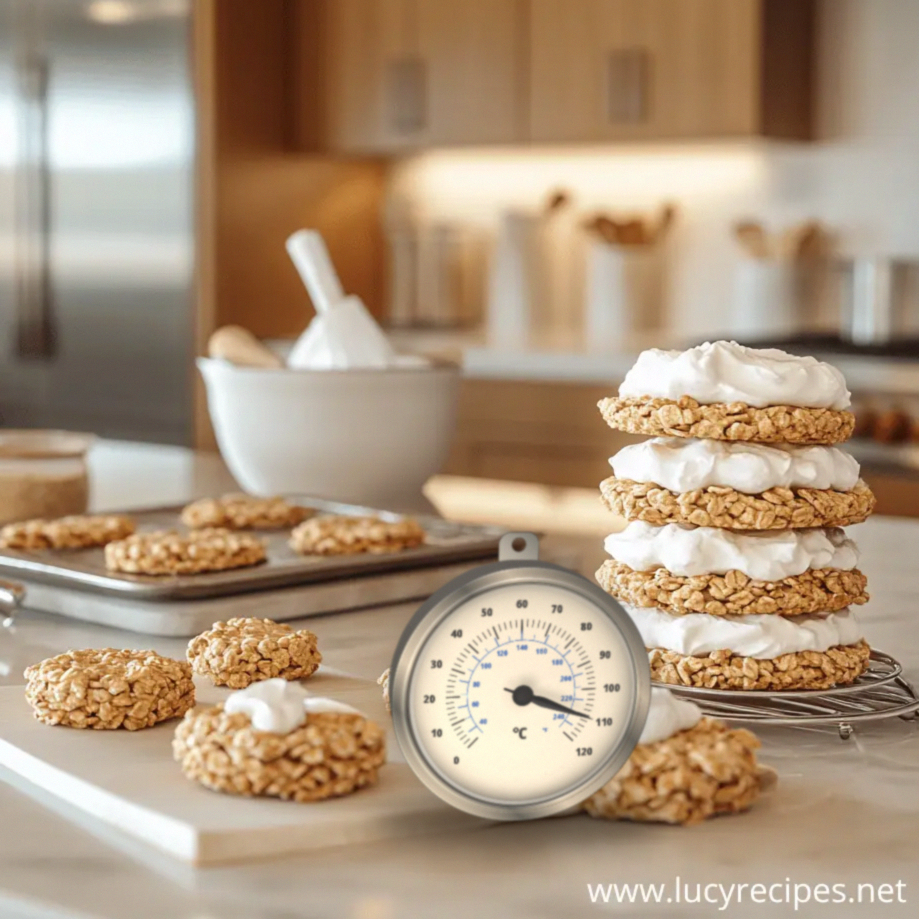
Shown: 110
